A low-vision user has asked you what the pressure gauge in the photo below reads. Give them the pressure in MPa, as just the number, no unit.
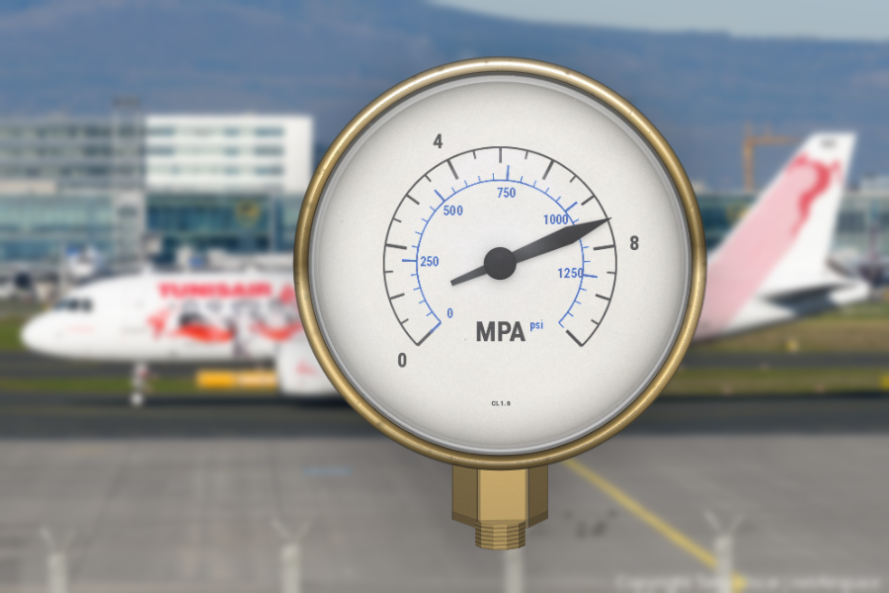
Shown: 7.5
